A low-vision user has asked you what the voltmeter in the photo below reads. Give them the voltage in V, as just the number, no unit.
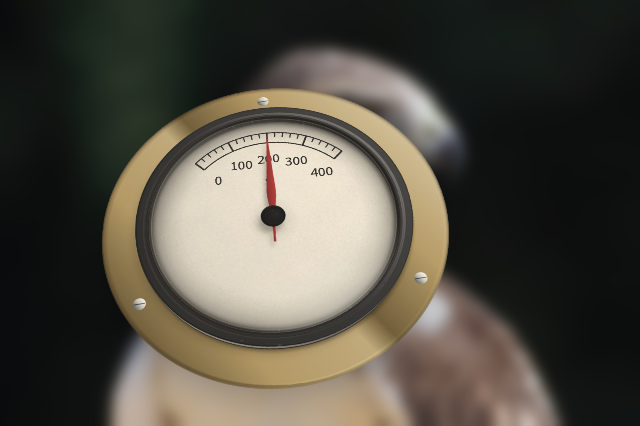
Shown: 200
